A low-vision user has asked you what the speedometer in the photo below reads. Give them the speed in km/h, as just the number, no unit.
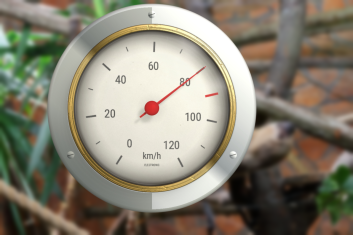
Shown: 80
